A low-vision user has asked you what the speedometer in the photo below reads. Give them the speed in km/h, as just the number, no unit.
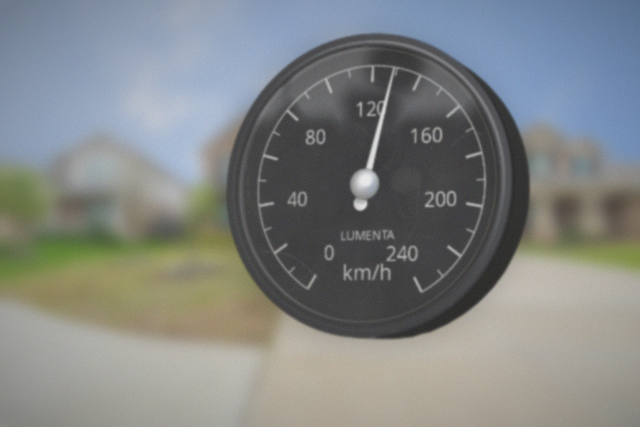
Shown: 130
